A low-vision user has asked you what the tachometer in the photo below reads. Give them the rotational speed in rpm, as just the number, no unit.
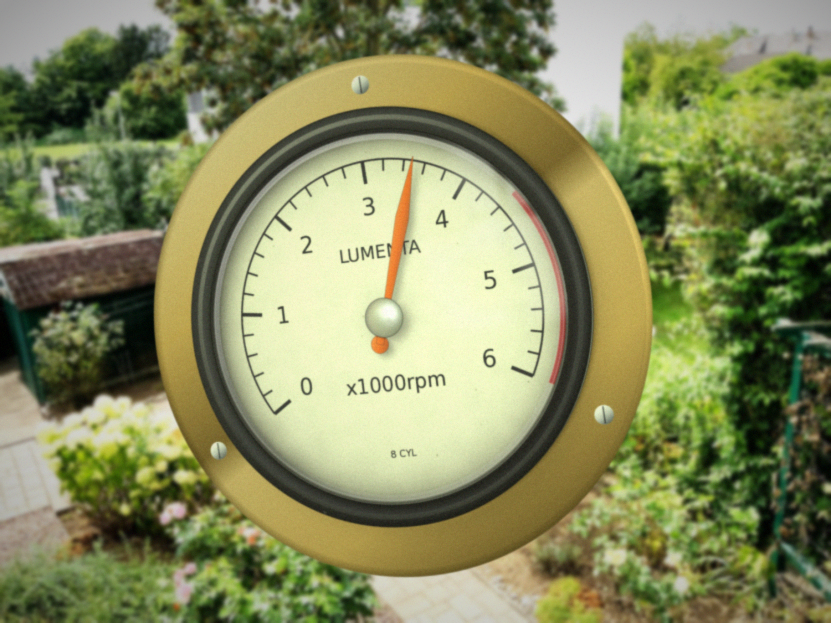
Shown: 3500
